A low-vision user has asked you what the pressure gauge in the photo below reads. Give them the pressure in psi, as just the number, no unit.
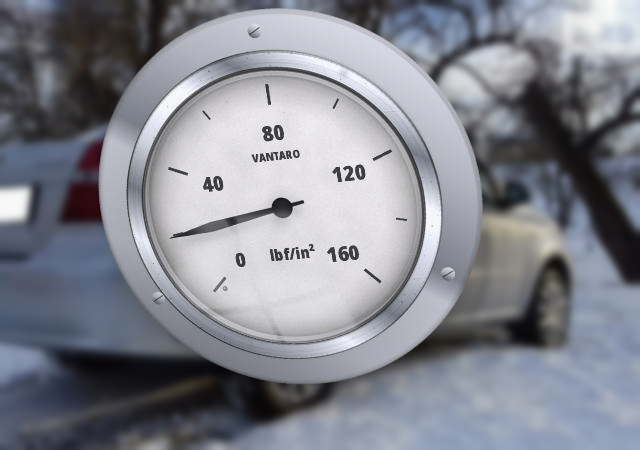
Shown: 20
